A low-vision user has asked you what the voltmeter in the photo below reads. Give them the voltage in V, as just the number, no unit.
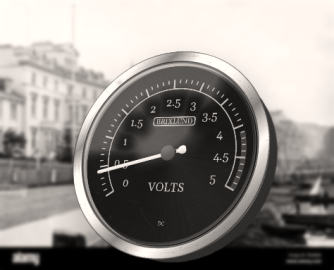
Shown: 0.4
